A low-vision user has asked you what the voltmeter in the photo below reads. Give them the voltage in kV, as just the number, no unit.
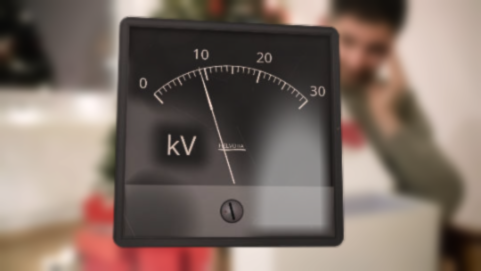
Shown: 9
